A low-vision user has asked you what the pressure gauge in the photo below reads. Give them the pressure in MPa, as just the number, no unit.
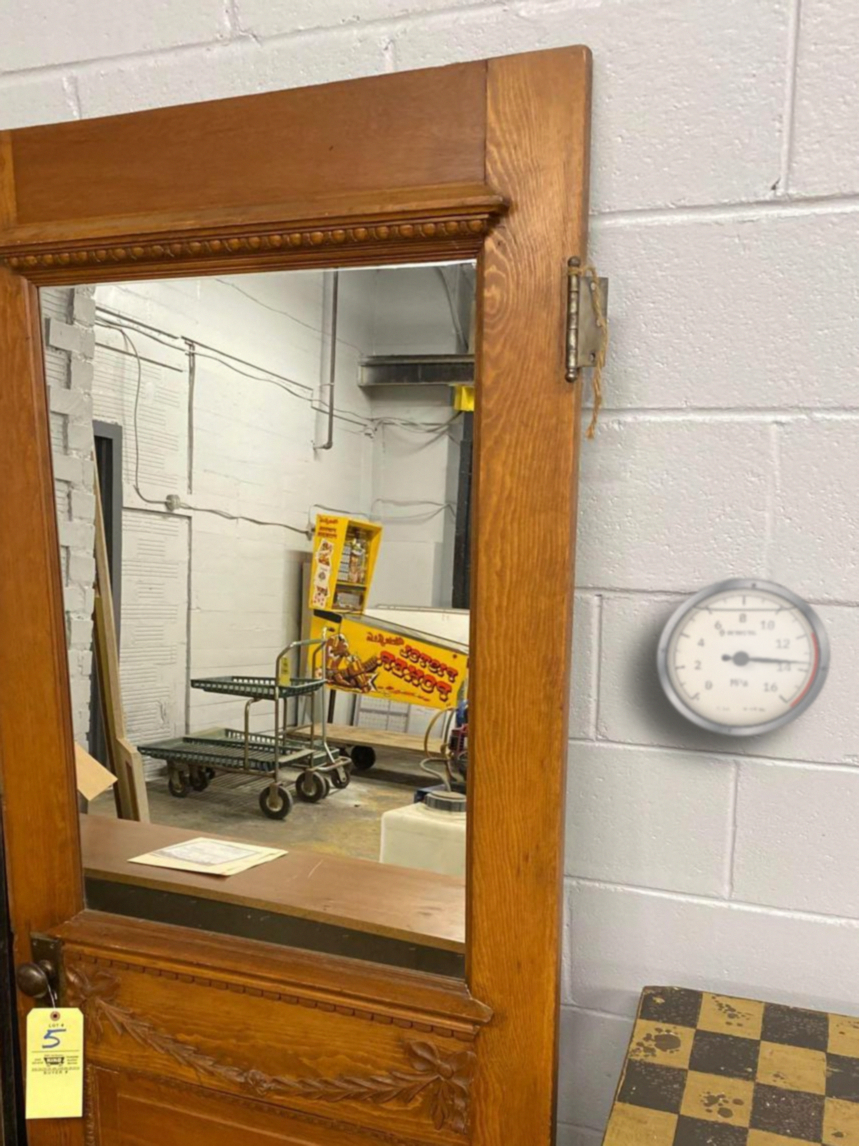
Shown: 13.5
